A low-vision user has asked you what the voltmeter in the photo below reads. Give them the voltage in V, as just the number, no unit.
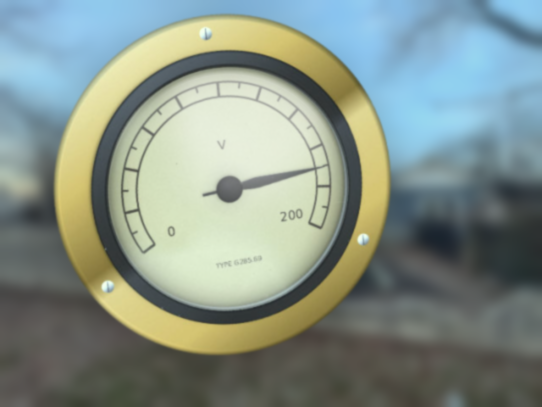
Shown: 170
